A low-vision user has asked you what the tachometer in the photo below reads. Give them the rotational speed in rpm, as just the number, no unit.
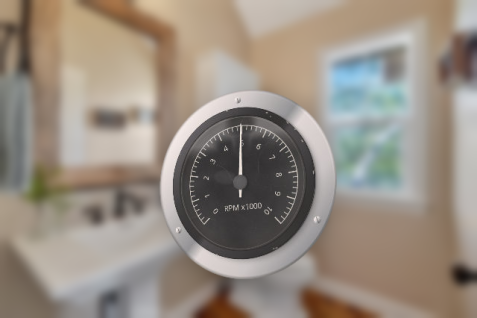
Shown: 5000
